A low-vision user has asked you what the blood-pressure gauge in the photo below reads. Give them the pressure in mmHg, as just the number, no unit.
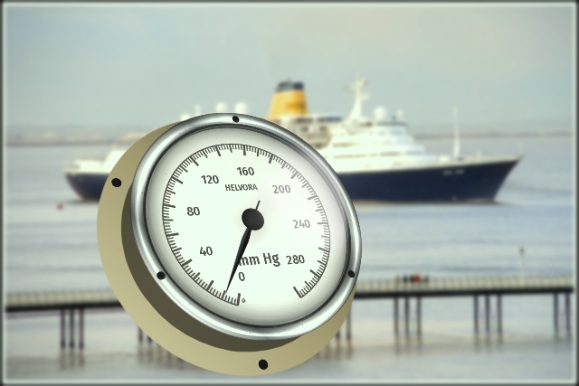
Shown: 10
